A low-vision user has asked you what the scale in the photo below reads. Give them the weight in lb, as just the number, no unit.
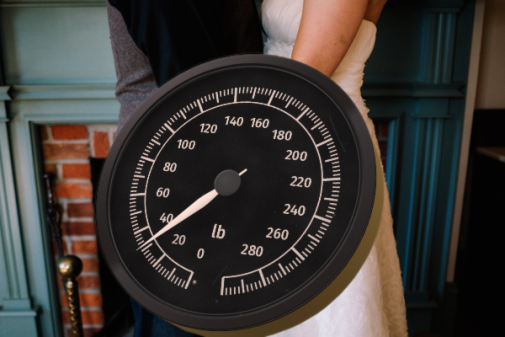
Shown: 30
